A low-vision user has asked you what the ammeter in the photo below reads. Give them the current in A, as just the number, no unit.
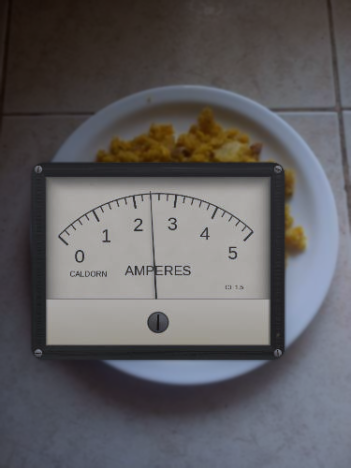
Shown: 2.4
